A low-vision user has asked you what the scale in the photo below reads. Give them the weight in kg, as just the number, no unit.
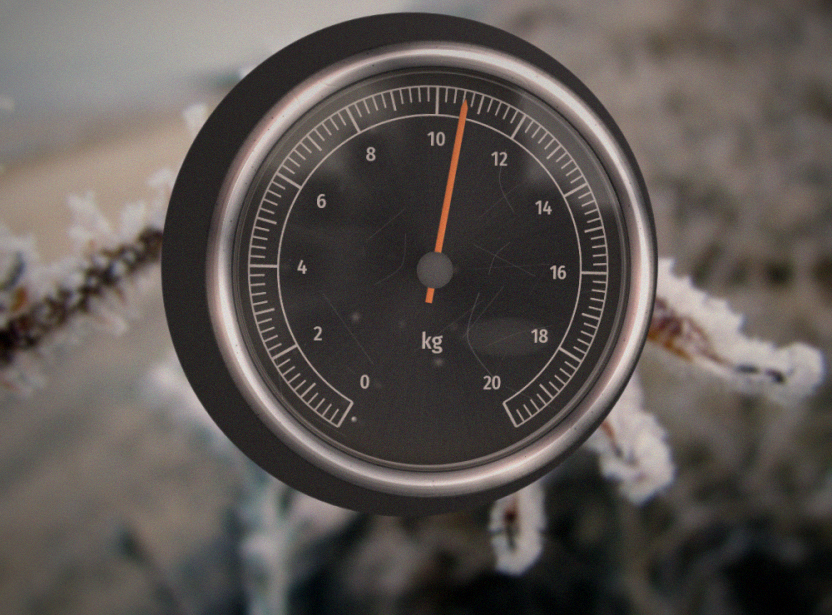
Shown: 10.6
